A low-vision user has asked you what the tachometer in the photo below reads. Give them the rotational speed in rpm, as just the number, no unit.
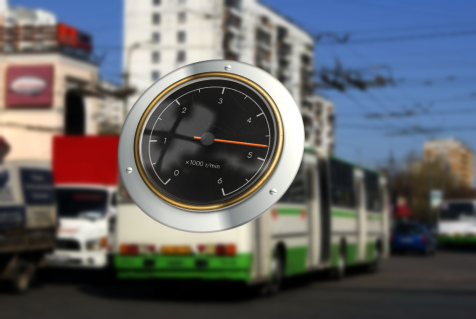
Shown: 4750
